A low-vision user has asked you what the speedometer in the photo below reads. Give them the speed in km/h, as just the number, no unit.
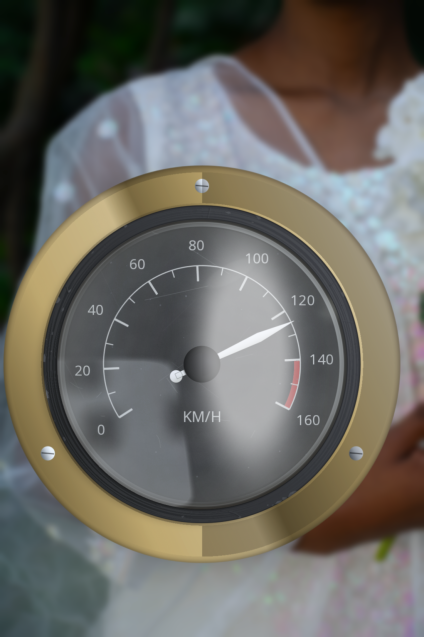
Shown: 125
